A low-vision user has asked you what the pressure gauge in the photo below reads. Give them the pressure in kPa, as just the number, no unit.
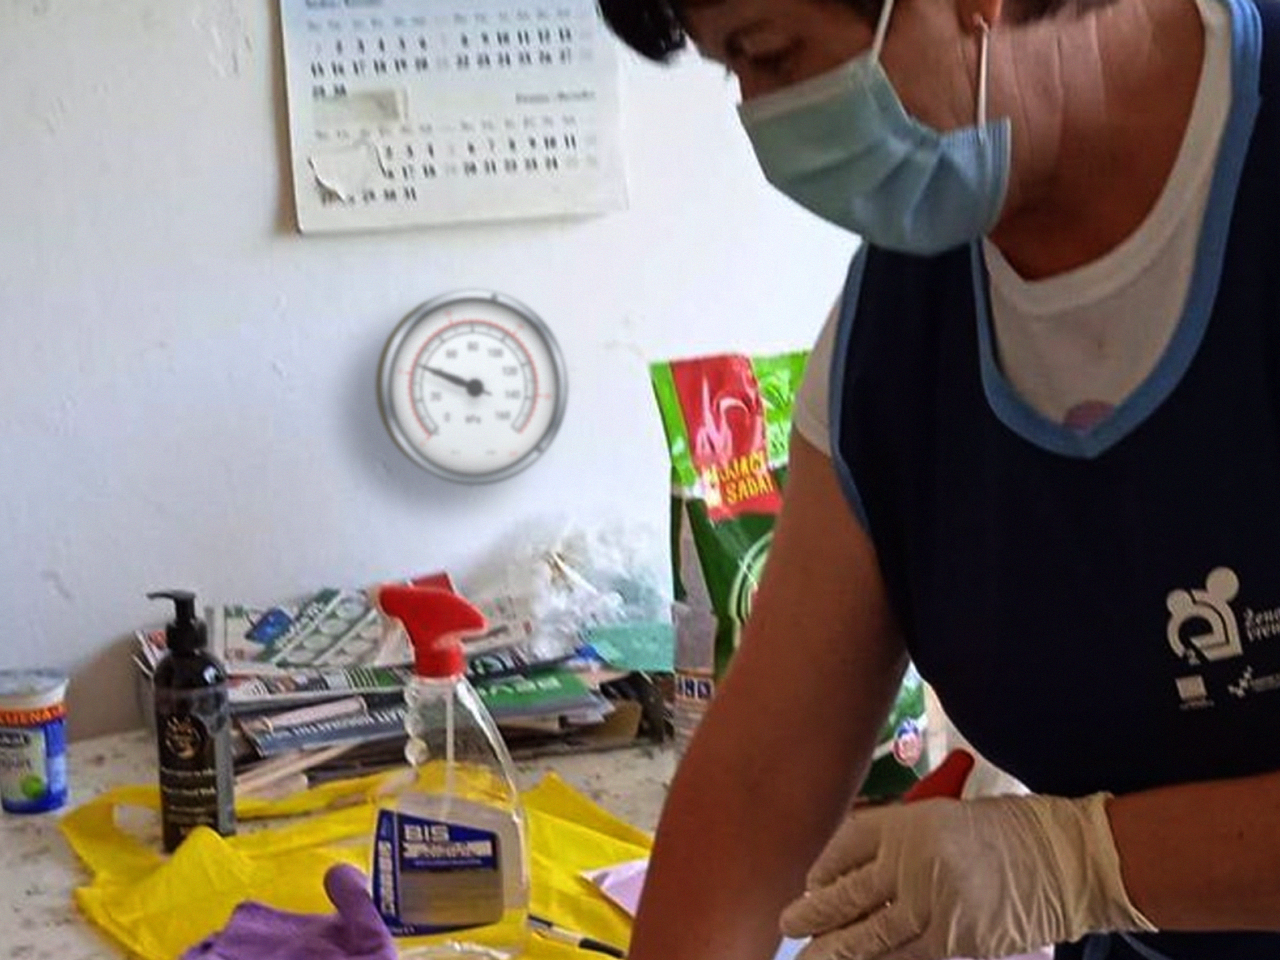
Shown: 40
